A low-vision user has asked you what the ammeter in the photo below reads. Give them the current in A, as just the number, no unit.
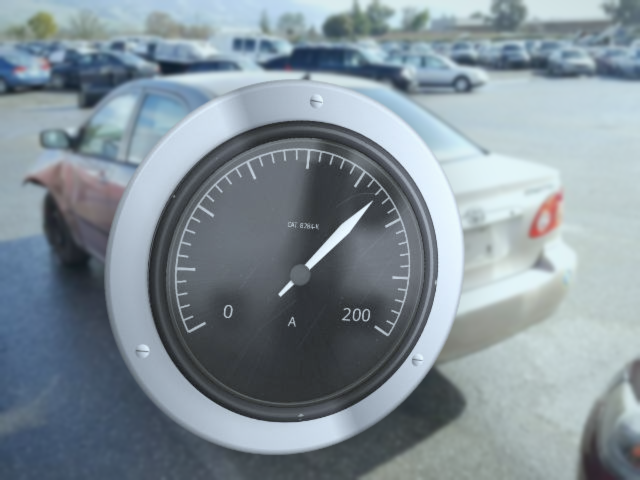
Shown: 135
